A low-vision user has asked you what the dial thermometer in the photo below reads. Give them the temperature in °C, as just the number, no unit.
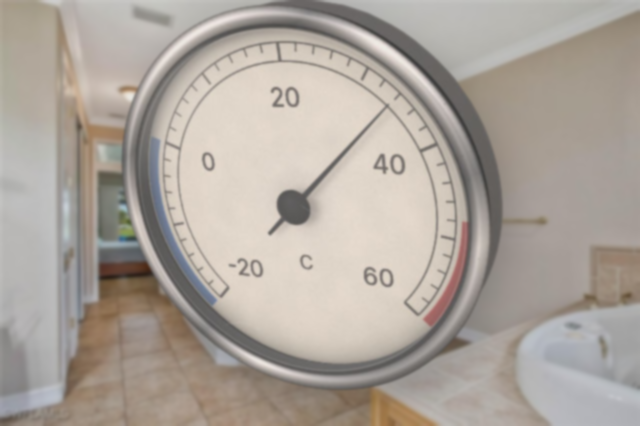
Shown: 34
